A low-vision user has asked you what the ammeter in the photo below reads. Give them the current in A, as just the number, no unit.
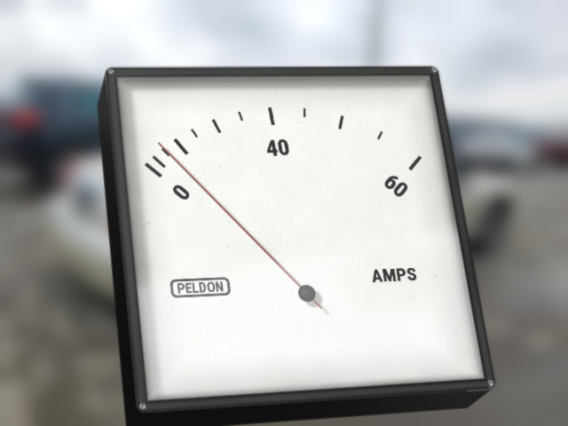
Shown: 15
